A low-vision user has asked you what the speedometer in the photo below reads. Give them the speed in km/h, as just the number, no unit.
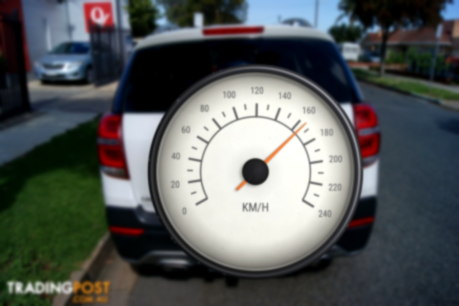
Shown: 165
